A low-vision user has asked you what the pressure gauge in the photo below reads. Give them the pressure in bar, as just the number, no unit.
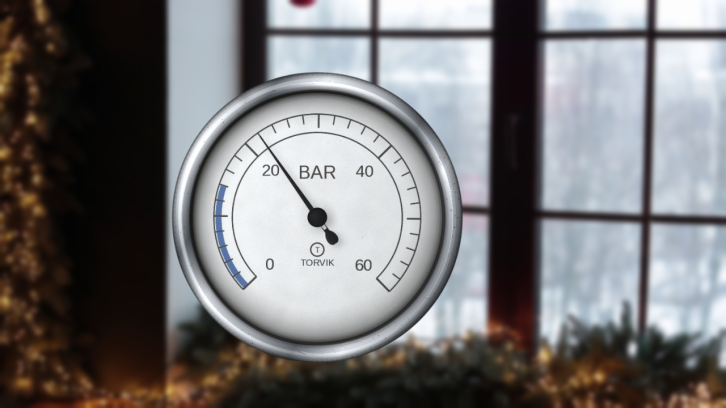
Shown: 22
